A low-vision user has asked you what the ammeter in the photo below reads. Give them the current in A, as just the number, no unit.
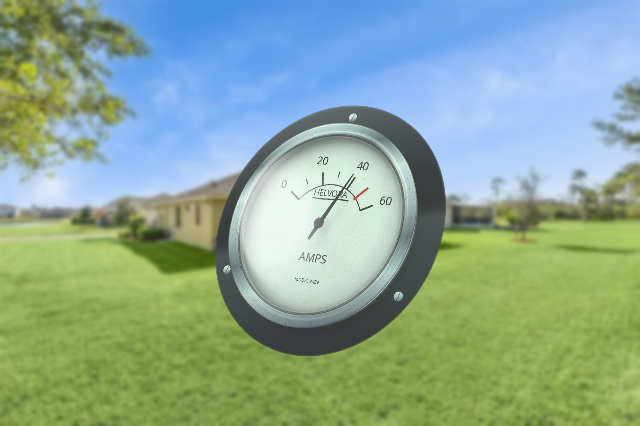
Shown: 40
